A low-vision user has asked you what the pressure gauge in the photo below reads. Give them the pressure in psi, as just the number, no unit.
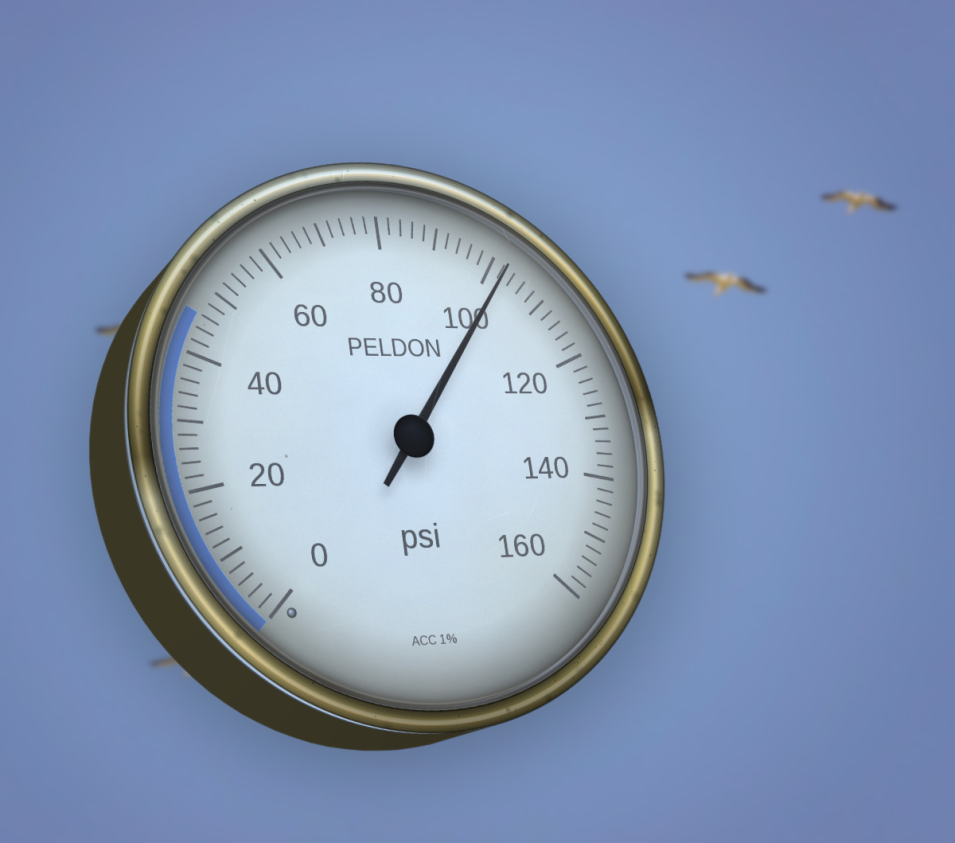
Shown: 102
